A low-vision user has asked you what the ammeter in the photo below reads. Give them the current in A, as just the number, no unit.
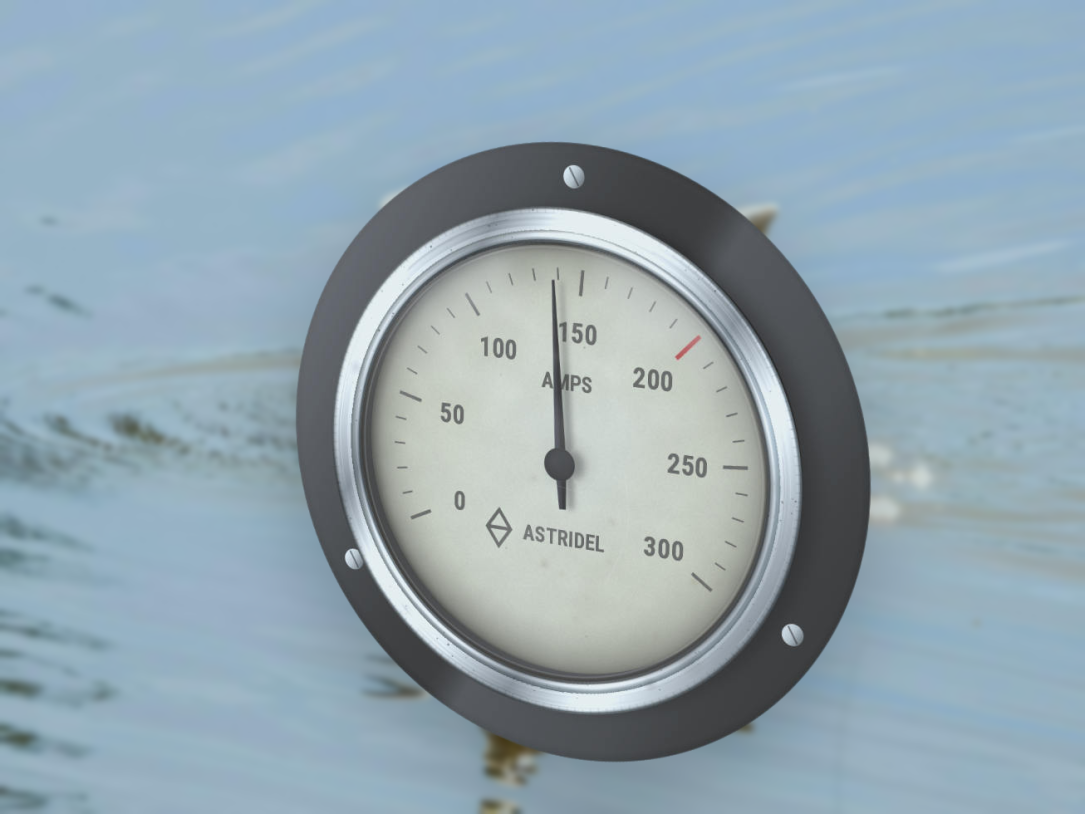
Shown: 140
